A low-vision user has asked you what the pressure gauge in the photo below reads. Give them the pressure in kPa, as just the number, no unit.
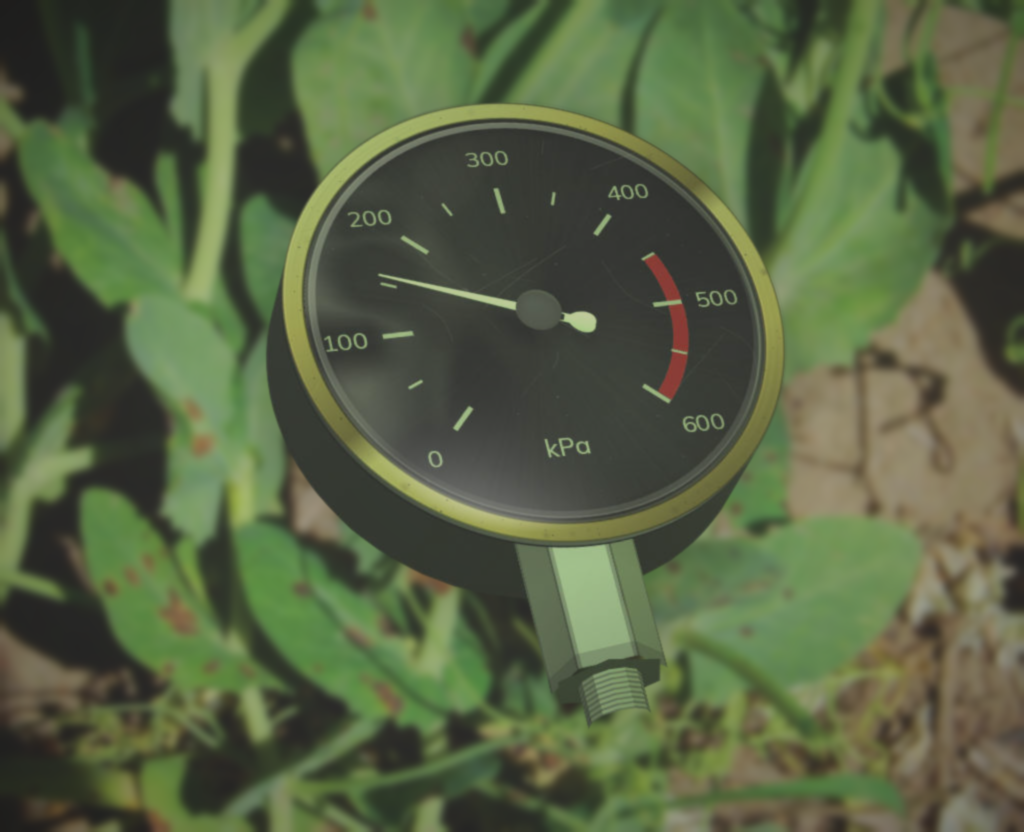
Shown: 150
